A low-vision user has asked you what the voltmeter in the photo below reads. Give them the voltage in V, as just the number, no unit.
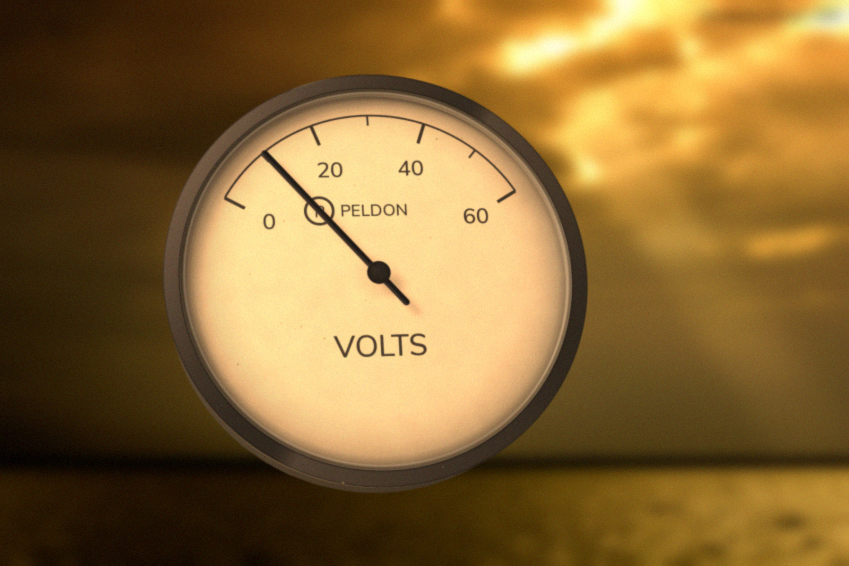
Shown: 10
